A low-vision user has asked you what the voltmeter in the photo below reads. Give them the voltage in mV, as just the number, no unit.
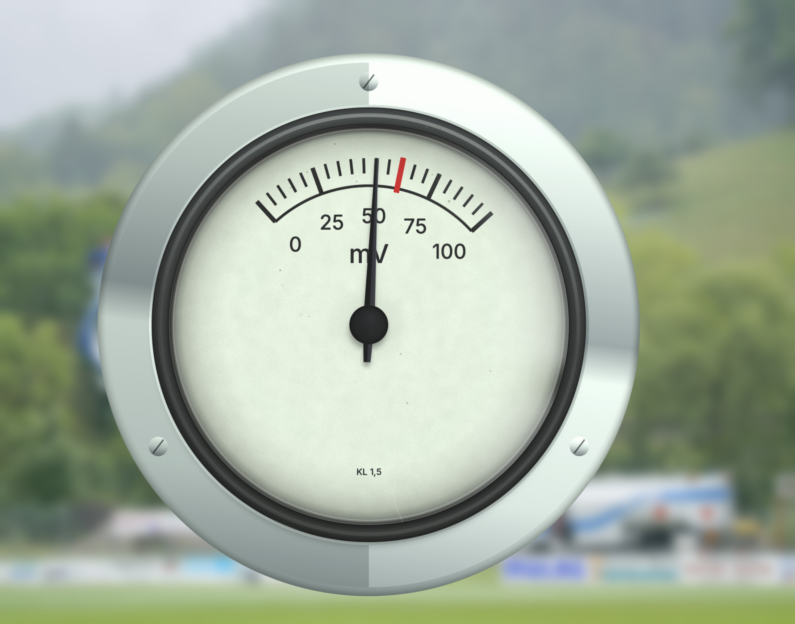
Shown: 50
